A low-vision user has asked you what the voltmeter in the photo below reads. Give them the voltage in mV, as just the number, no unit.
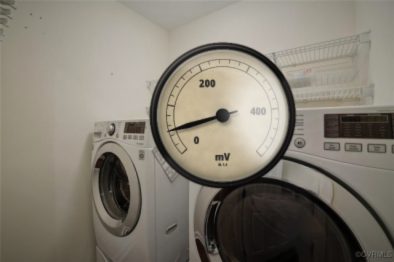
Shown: 50
